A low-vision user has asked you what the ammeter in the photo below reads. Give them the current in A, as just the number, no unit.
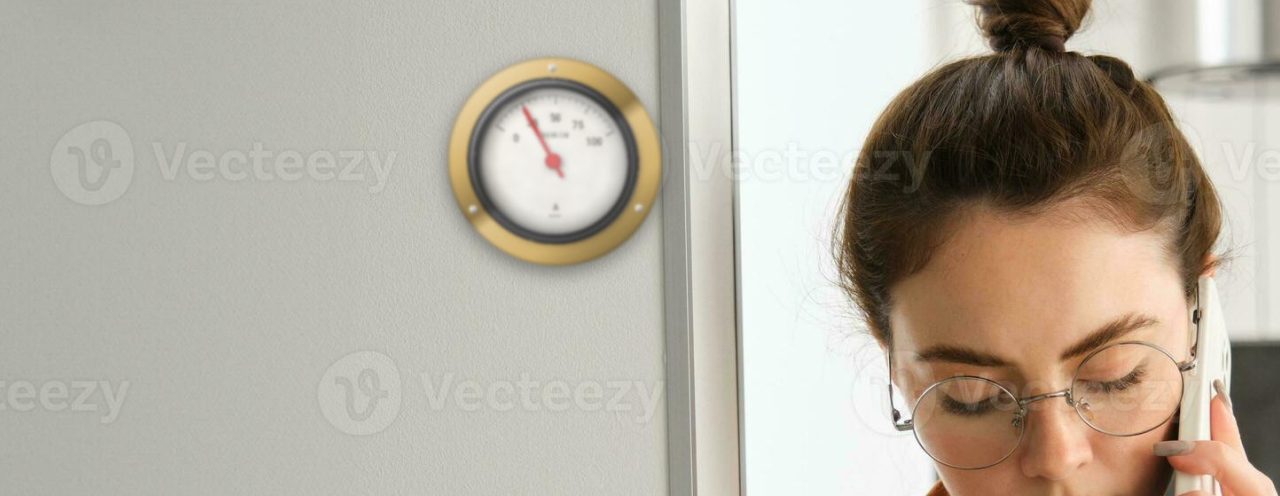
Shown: 25
